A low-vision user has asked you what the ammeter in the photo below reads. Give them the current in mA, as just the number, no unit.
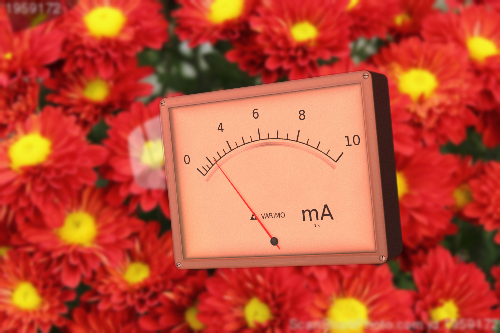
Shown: 2.5
